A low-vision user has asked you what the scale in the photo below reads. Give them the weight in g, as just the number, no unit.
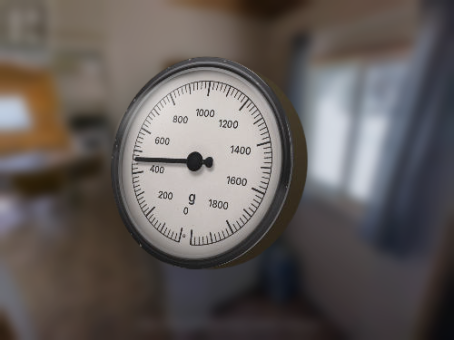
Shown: 460
